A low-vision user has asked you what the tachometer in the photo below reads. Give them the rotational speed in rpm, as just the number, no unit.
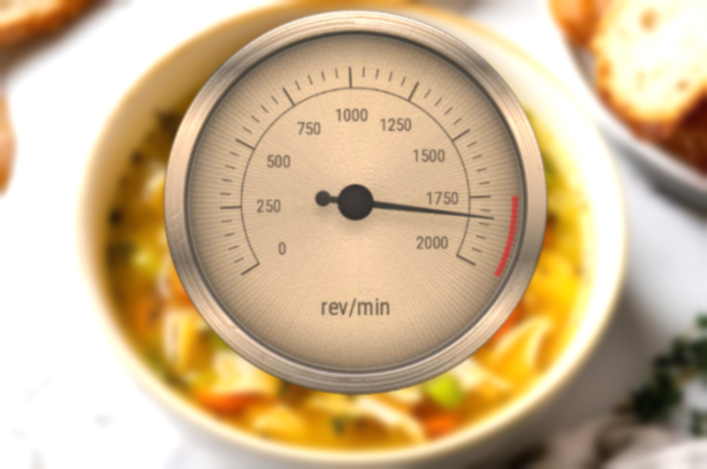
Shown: 1825
